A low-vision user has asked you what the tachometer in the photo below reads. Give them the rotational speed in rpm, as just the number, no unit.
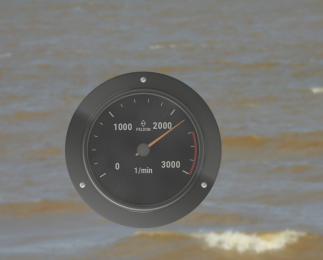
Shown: 2200
